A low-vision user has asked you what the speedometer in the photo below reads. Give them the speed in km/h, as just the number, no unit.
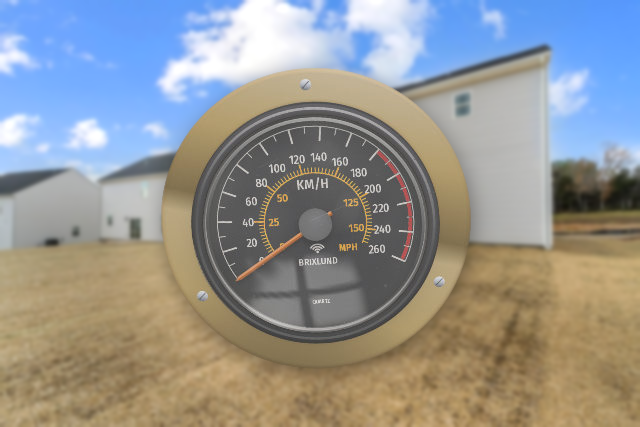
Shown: 0
